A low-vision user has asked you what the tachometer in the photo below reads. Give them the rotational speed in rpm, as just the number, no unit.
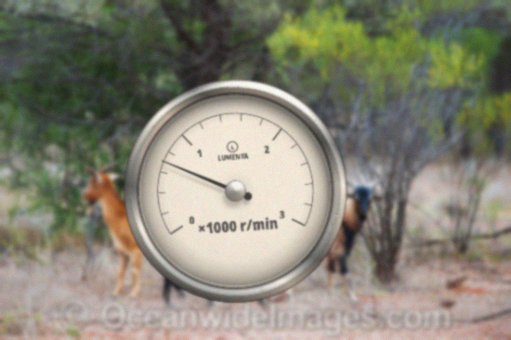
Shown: 700
